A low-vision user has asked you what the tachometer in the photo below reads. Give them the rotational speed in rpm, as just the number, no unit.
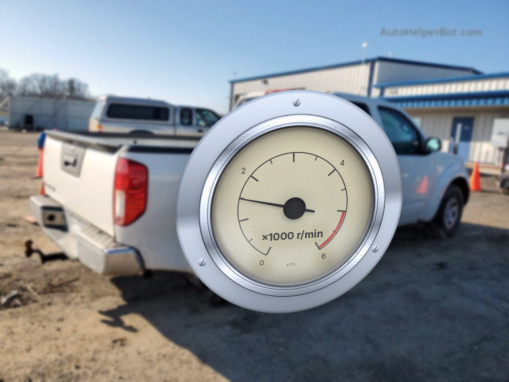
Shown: 1500
